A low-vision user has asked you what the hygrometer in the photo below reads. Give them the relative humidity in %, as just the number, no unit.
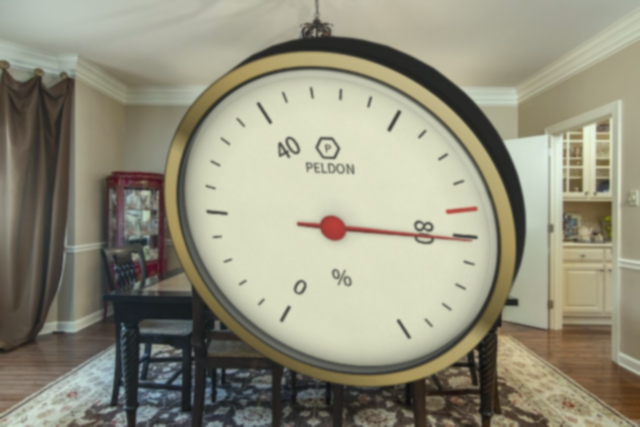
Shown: 80
